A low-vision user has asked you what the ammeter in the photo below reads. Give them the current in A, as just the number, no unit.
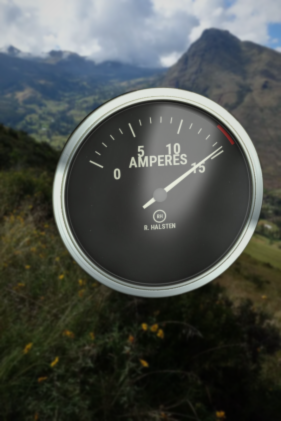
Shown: 14.5
